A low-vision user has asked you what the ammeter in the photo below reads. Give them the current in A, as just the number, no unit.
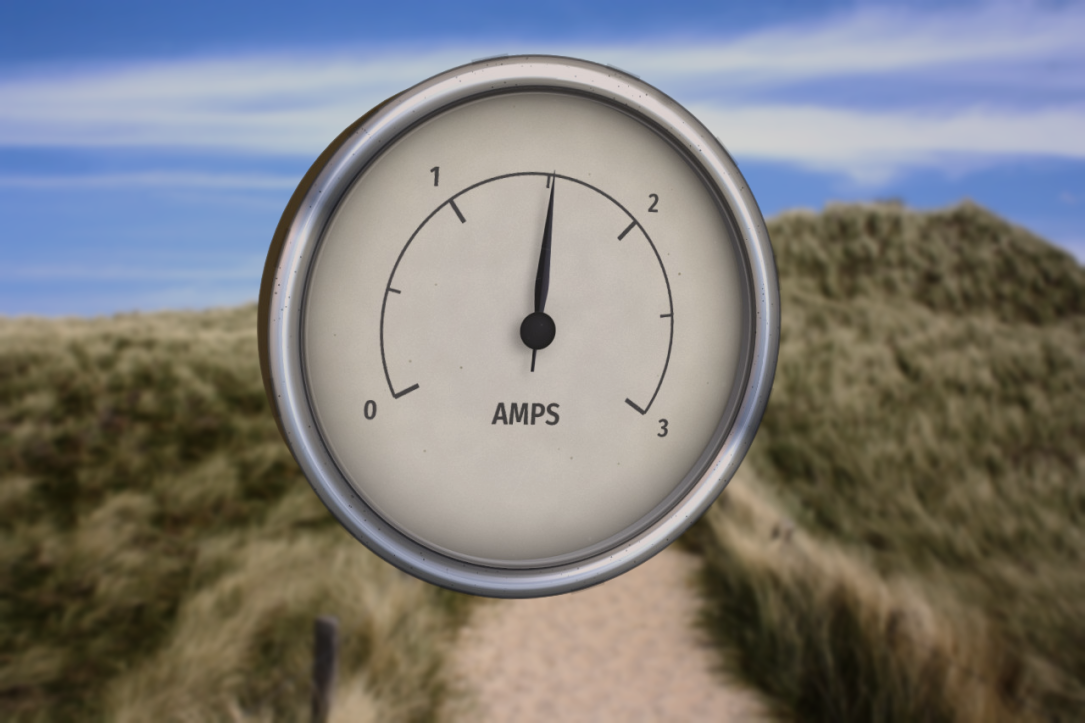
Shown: 1.5
